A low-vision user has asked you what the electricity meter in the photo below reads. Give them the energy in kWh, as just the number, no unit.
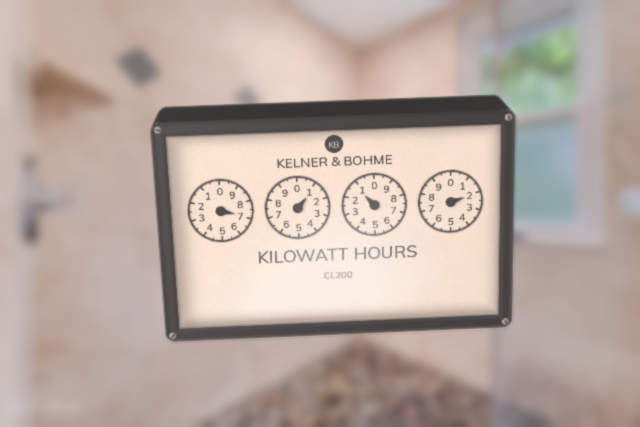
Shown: 7112
